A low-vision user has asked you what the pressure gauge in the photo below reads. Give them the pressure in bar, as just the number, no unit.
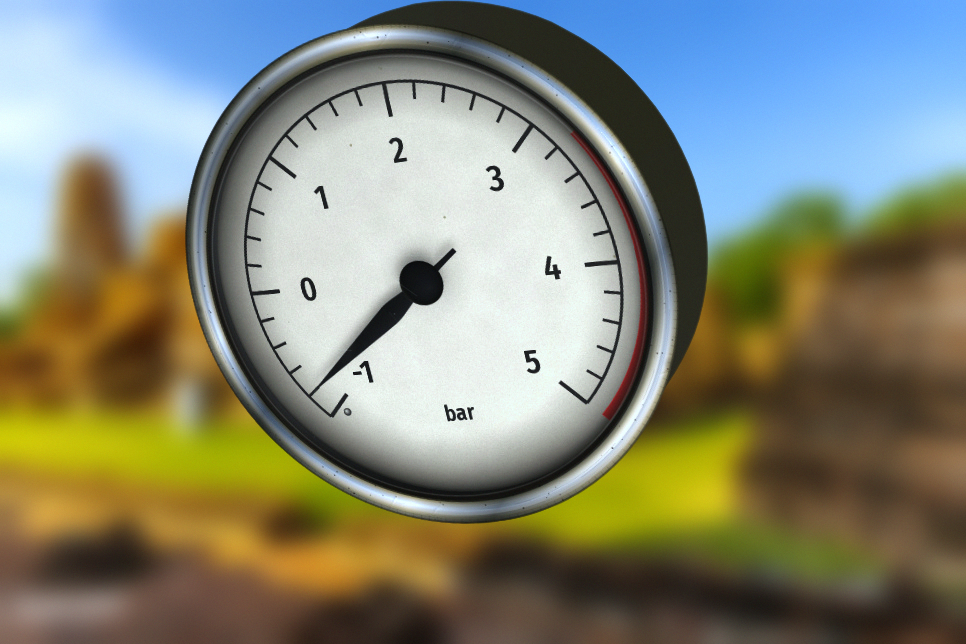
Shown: -0.8
